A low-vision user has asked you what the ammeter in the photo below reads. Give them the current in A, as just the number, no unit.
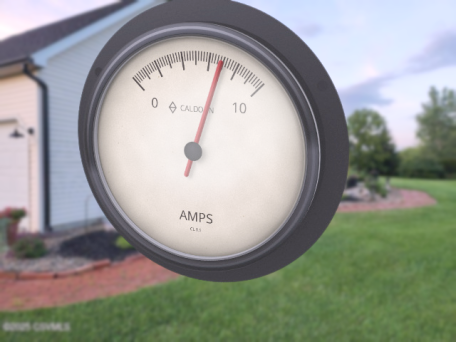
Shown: 7
